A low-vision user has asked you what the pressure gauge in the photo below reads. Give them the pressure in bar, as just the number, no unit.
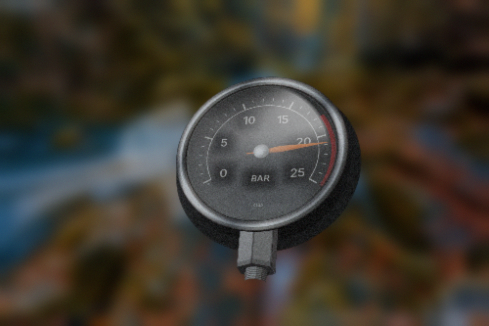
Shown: 21
